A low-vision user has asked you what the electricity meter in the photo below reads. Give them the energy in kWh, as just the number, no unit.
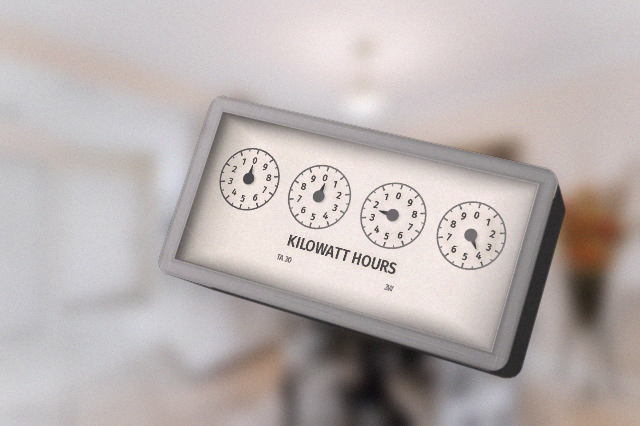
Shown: 24
